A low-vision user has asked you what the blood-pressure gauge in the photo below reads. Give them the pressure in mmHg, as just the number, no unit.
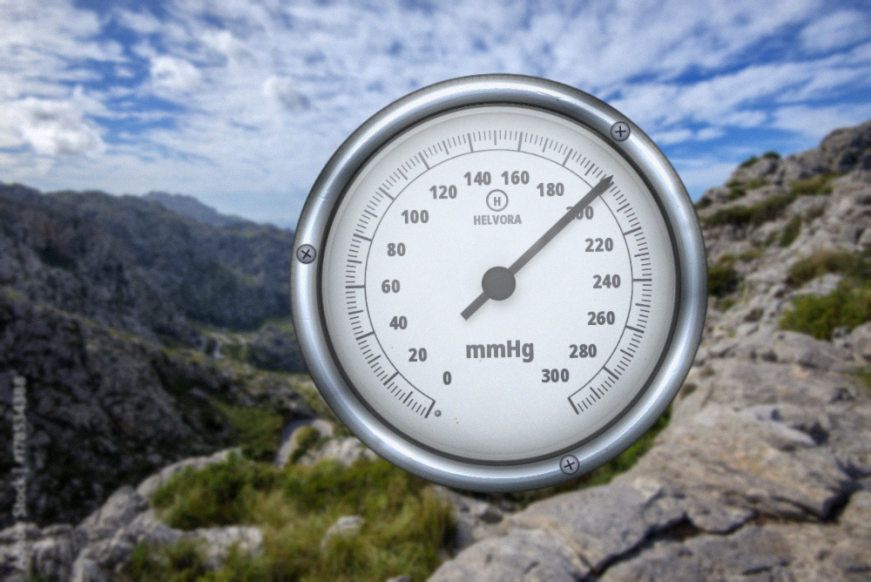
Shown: 198
